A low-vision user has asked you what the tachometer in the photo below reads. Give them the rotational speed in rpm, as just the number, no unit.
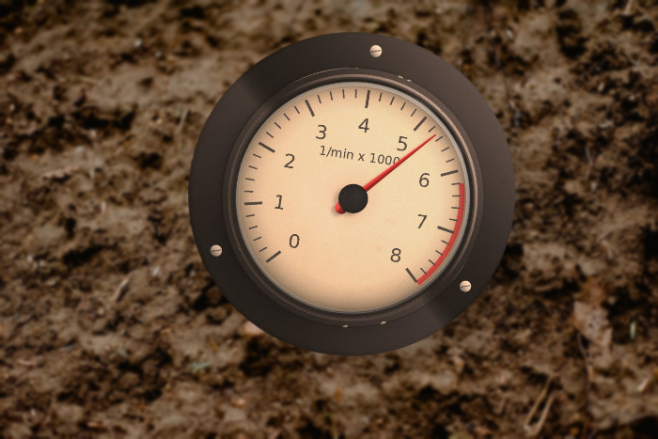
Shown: 5300
